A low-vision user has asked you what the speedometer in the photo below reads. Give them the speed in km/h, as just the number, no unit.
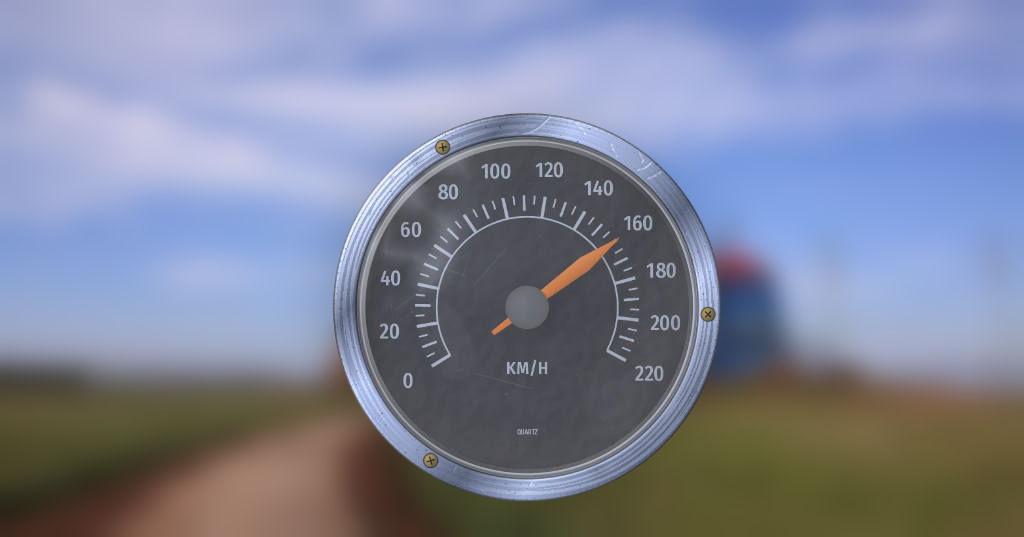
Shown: 160
